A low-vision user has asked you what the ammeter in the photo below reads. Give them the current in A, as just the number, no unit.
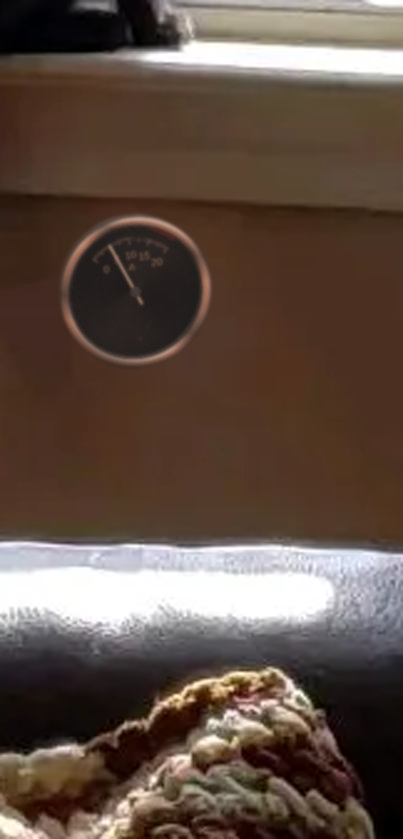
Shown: 5
